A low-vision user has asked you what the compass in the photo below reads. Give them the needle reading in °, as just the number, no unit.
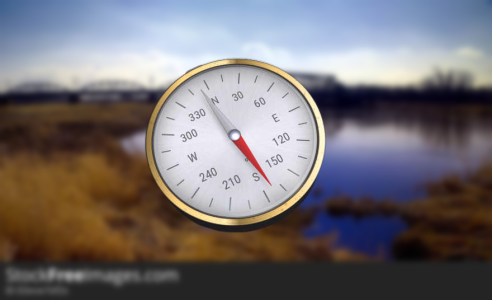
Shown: 172.5
